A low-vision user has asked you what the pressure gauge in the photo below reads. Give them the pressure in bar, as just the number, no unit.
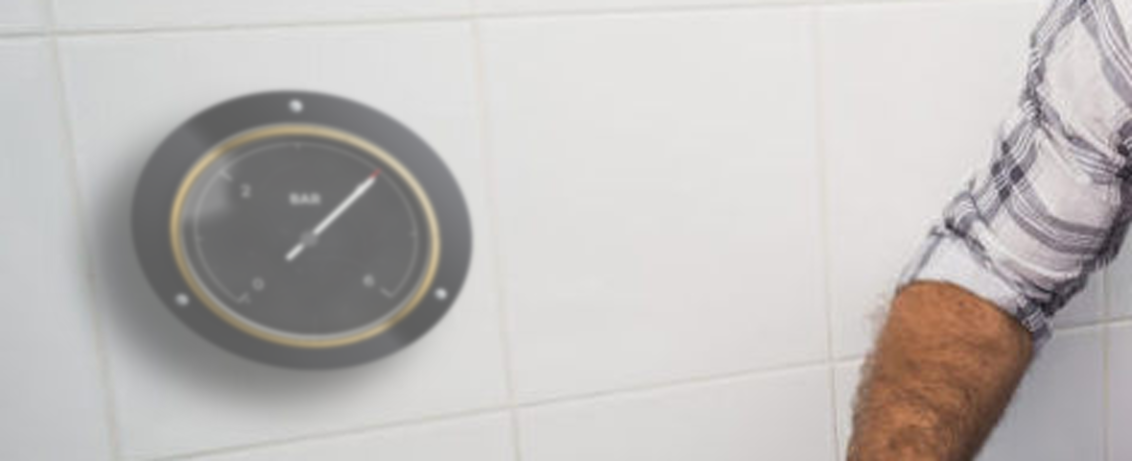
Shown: 4
